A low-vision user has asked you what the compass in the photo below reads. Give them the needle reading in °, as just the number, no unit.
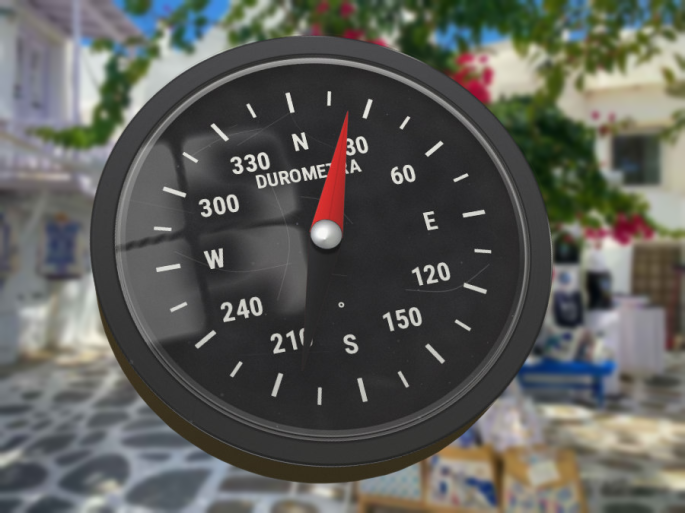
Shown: 22.5
